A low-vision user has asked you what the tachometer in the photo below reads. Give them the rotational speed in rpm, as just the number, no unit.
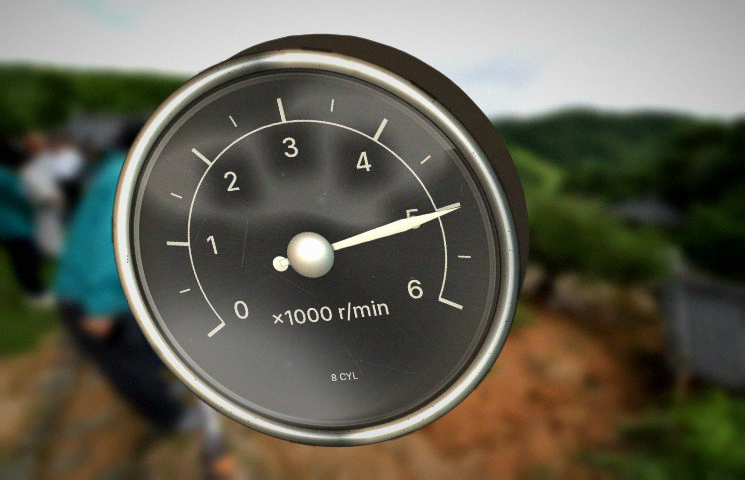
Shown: 5000
